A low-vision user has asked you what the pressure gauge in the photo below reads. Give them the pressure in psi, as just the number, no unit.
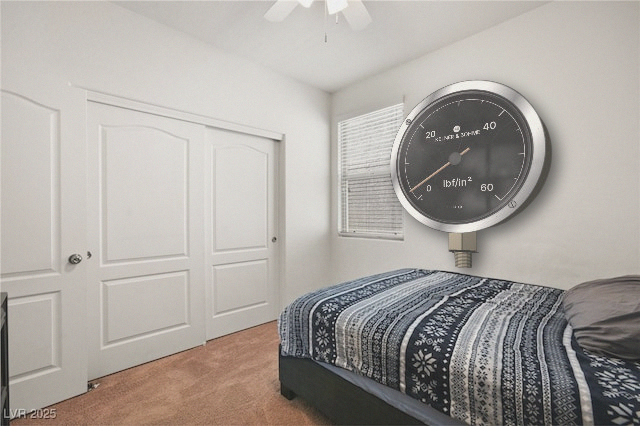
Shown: 2.5
